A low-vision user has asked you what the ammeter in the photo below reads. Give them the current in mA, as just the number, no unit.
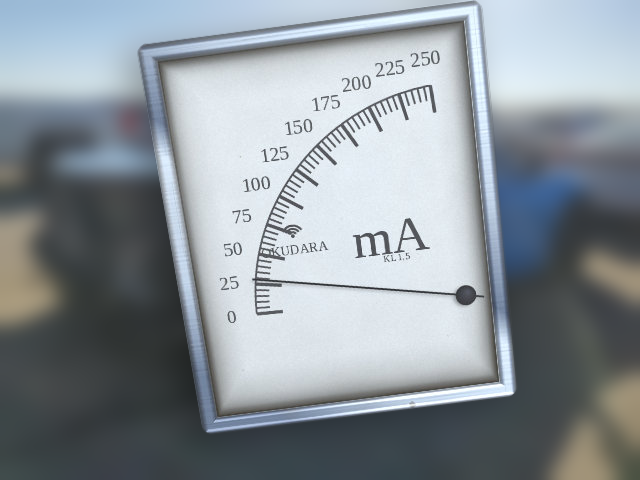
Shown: 30
